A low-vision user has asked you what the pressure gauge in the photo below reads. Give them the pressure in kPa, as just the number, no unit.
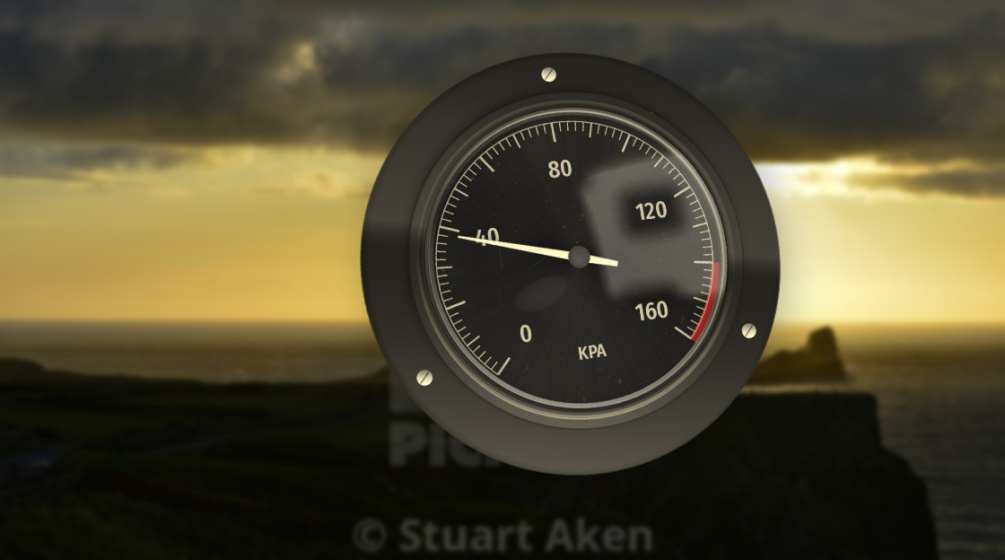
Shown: 38
